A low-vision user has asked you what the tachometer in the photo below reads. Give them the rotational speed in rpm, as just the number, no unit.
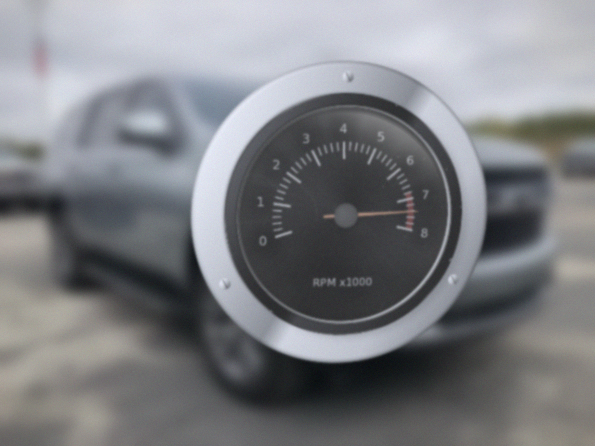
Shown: 7400
